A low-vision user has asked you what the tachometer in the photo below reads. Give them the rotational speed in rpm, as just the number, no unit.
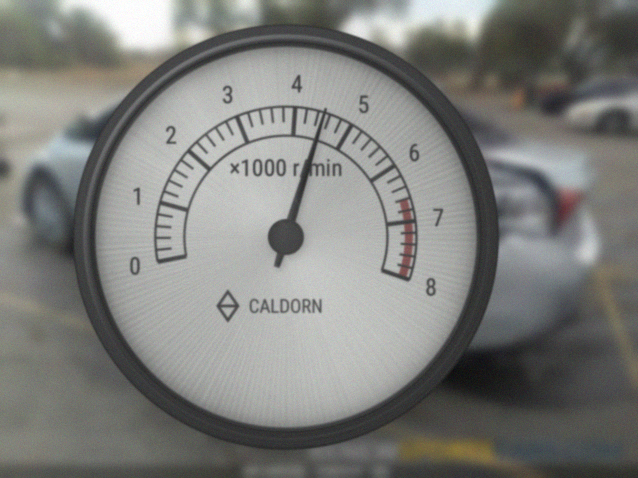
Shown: 4500
